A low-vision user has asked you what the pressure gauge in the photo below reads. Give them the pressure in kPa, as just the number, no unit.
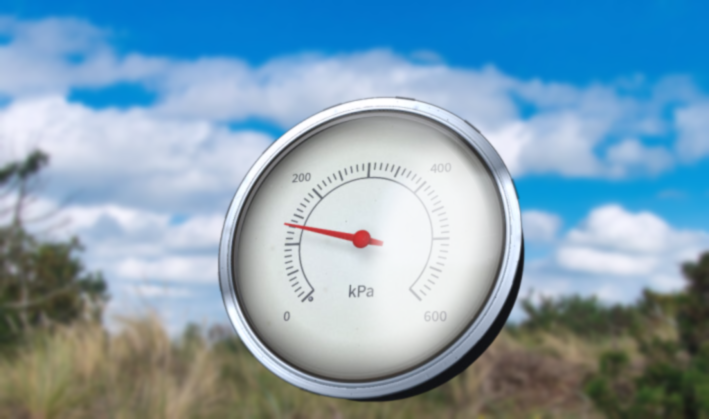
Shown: 130
